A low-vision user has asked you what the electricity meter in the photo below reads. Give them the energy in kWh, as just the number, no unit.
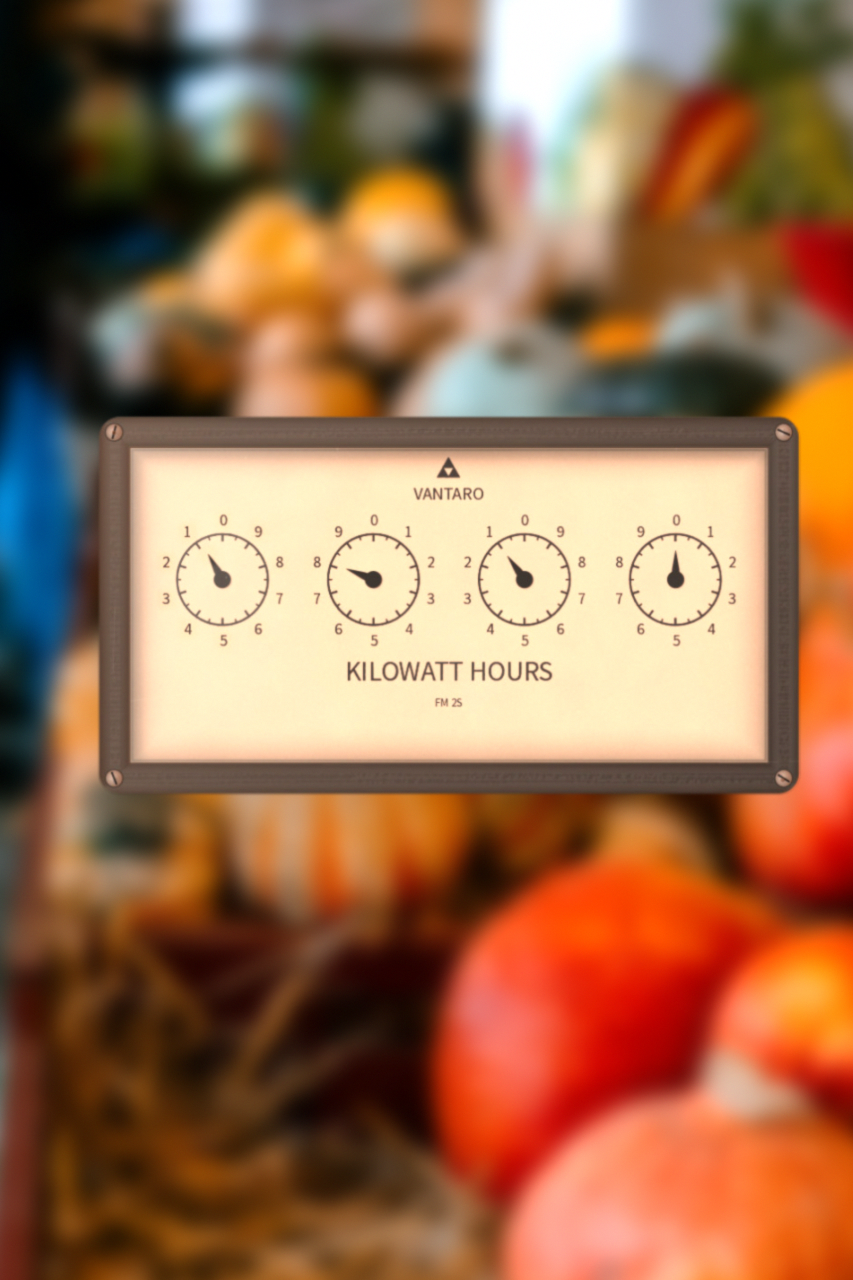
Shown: 810
